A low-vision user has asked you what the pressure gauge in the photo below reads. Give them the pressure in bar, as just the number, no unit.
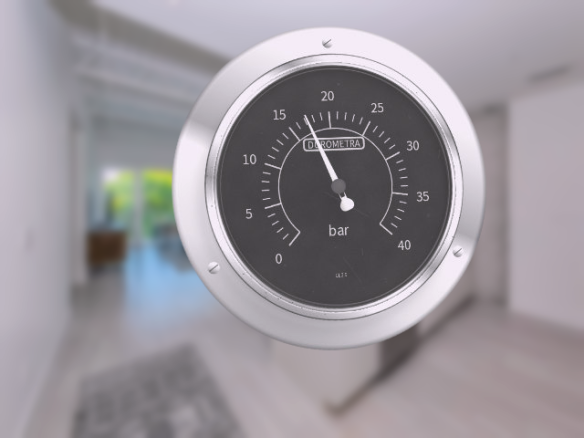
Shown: 17
